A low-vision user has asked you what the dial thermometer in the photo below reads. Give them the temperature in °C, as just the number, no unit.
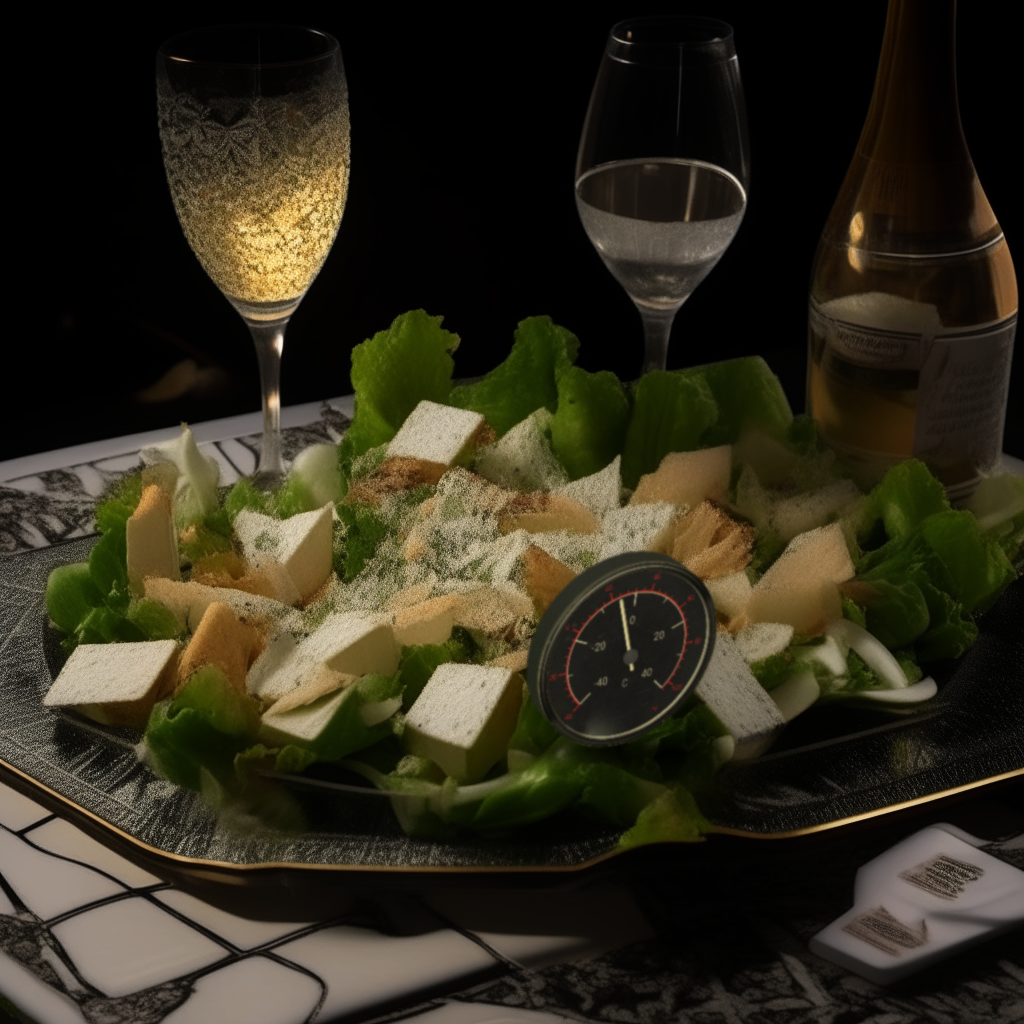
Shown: -5
